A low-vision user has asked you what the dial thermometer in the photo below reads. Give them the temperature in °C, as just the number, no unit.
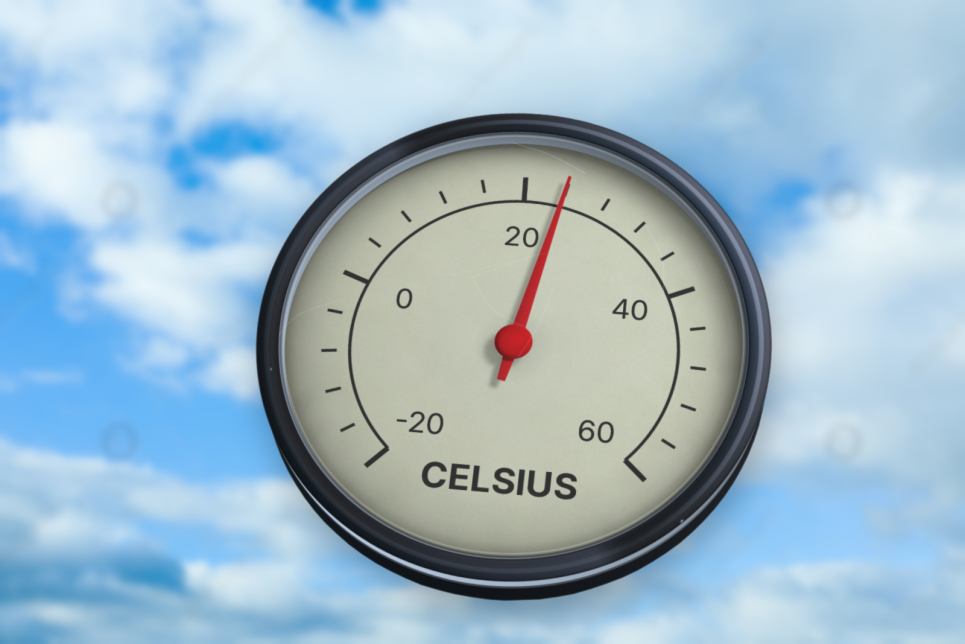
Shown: 24
